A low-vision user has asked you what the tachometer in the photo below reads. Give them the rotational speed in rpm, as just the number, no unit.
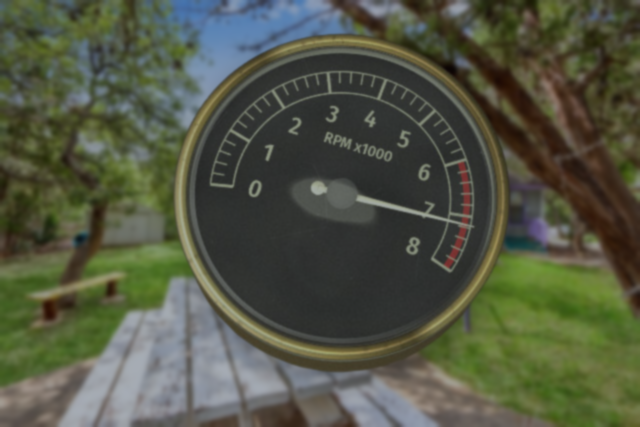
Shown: 7200
